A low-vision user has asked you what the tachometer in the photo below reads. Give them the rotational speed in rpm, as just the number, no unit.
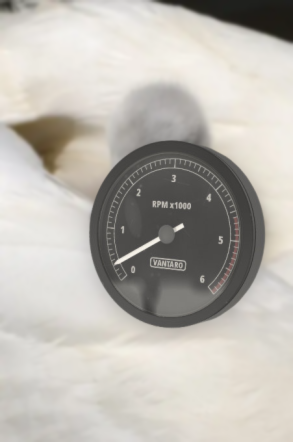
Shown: 300
